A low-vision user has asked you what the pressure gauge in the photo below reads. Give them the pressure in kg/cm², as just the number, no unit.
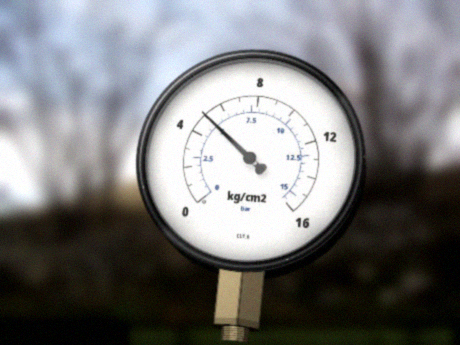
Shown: 5
